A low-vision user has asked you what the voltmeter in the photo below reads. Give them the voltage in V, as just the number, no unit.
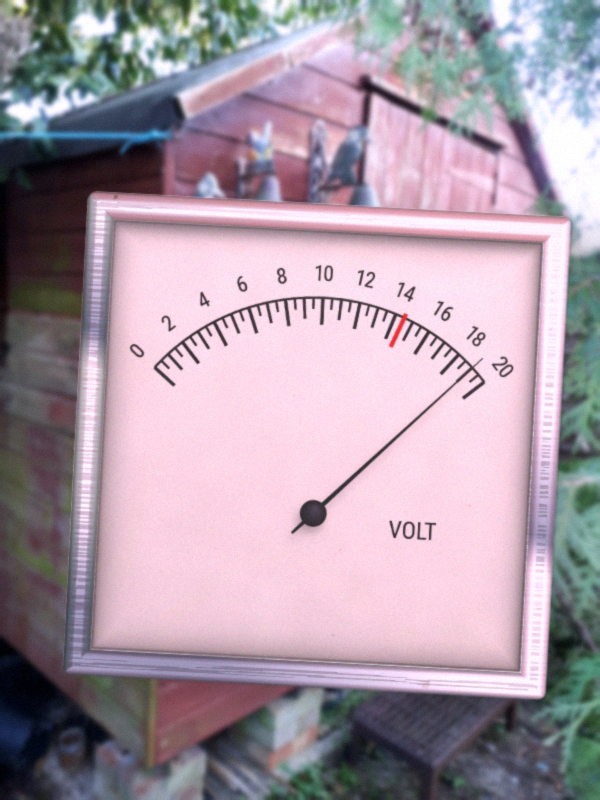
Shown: 19
